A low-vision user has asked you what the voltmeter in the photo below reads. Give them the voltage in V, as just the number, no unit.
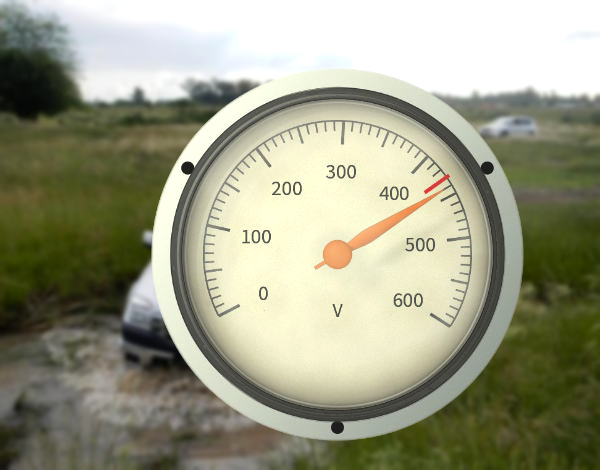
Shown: 440
